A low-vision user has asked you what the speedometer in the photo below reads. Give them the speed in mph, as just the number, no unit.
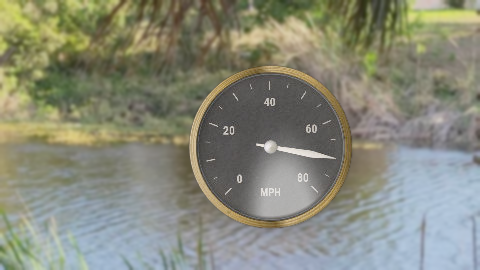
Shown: 70
